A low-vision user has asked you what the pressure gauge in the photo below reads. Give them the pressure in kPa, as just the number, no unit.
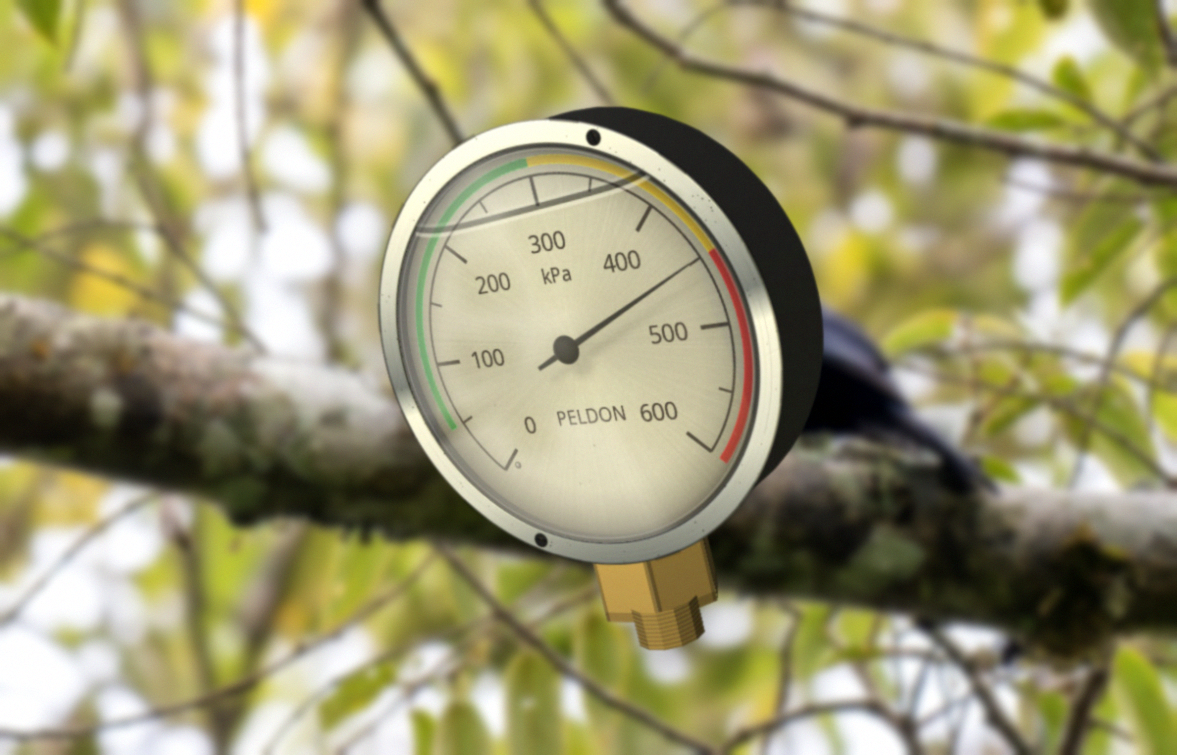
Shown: 450
